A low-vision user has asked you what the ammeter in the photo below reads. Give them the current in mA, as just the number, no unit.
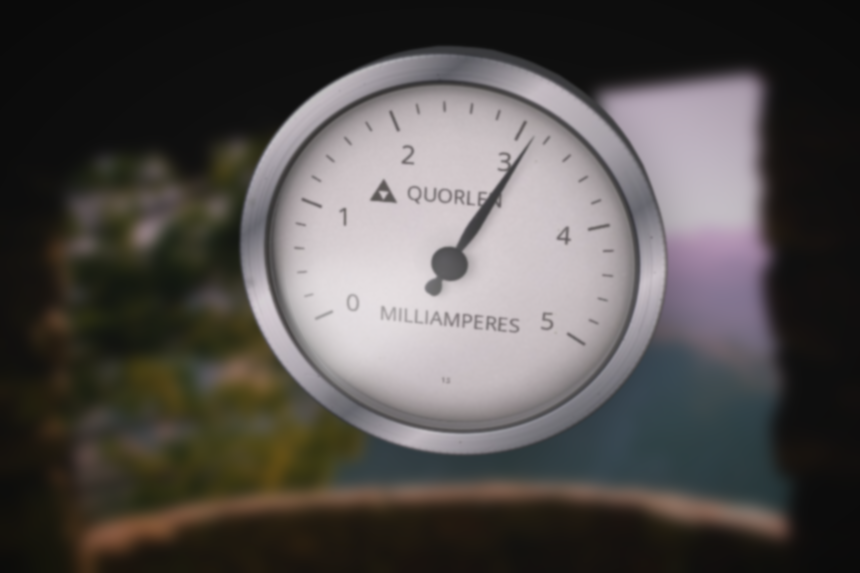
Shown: 3.1
